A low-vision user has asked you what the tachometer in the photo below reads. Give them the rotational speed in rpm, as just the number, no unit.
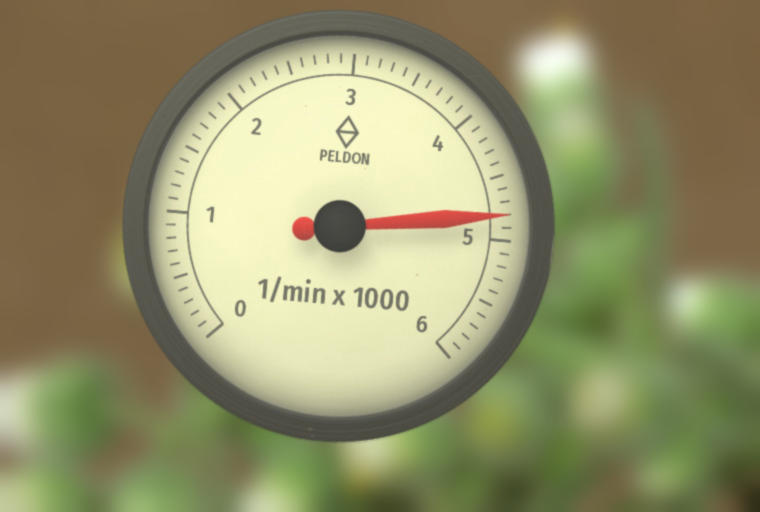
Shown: 4800
